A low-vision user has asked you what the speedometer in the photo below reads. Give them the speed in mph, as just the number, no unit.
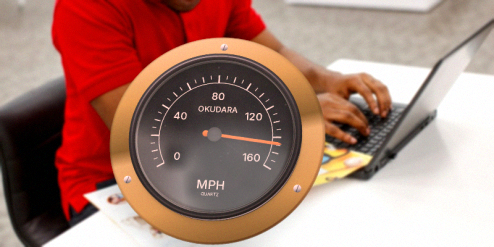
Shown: 145
